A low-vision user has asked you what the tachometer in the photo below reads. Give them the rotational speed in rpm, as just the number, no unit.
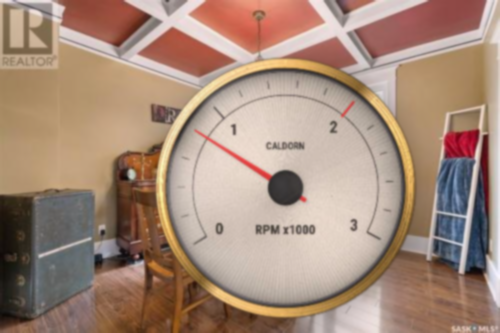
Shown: 800
